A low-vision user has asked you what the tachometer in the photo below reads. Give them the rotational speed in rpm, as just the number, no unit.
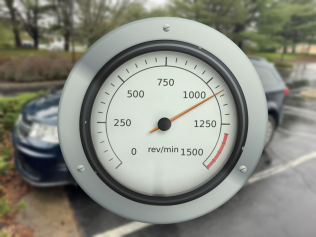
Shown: 1075
